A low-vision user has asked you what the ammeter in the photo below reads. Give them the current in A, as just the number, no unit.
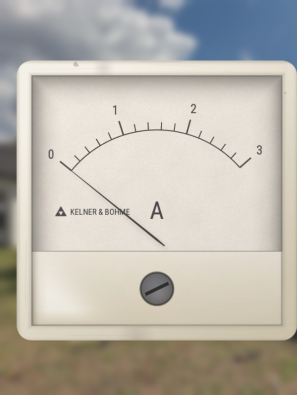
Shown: 0
